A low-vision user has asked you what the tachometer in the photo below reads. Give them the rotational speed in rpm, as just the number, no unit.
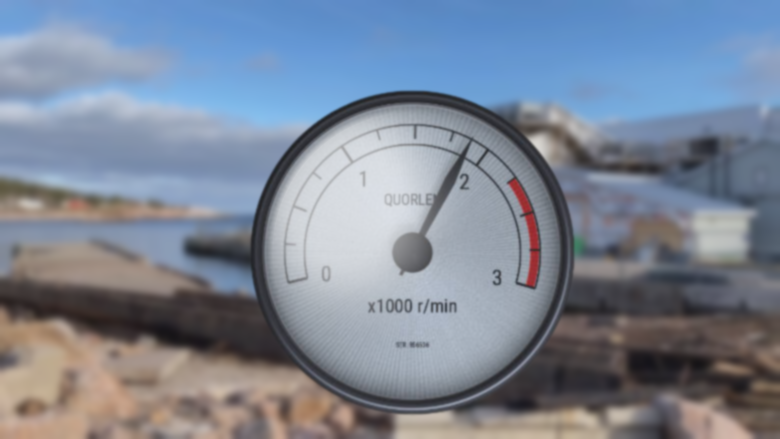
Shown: 1875
